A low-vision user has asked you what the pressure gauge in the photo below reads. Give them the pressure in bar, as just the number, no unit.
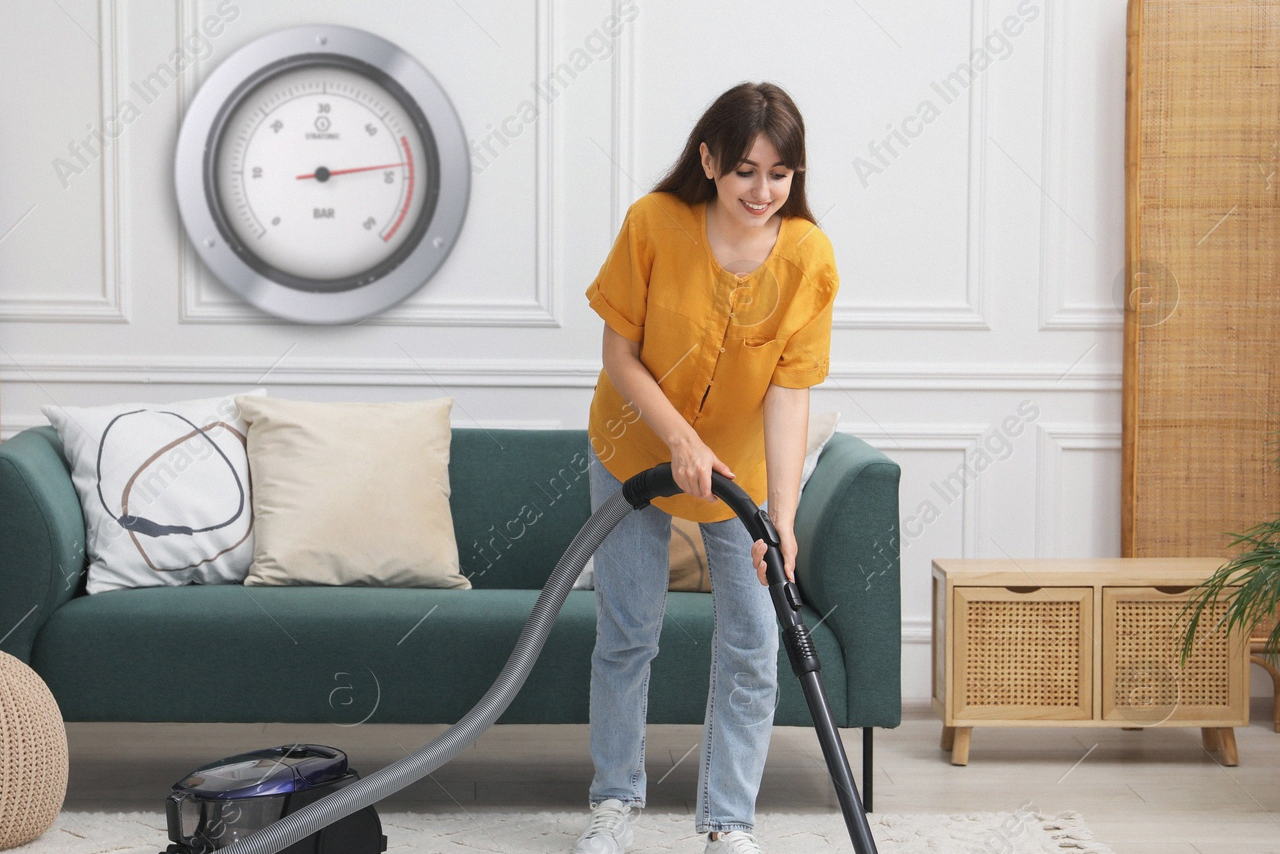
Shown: 48
